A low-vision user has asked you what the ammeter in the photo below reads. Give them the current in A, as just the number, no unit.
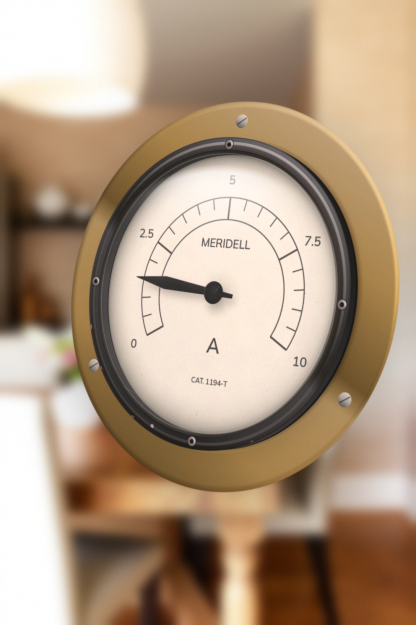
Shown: 1.5
